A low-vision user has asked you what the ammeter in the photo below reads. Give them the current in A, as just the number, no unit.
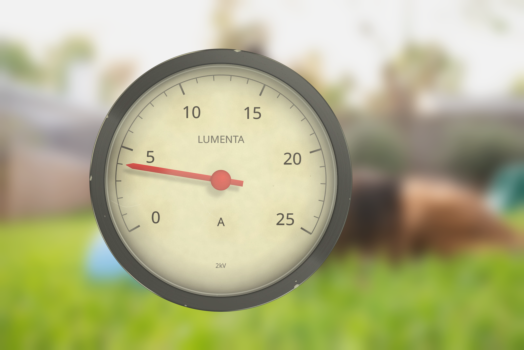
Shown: 4
